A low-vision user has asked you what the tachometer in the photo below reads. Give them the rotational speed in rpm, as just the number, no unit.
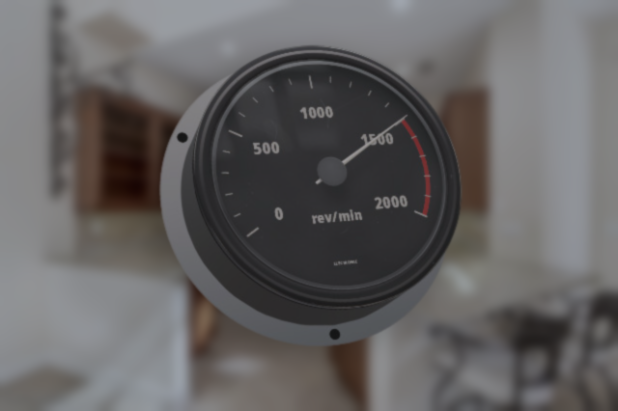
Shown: 1500
